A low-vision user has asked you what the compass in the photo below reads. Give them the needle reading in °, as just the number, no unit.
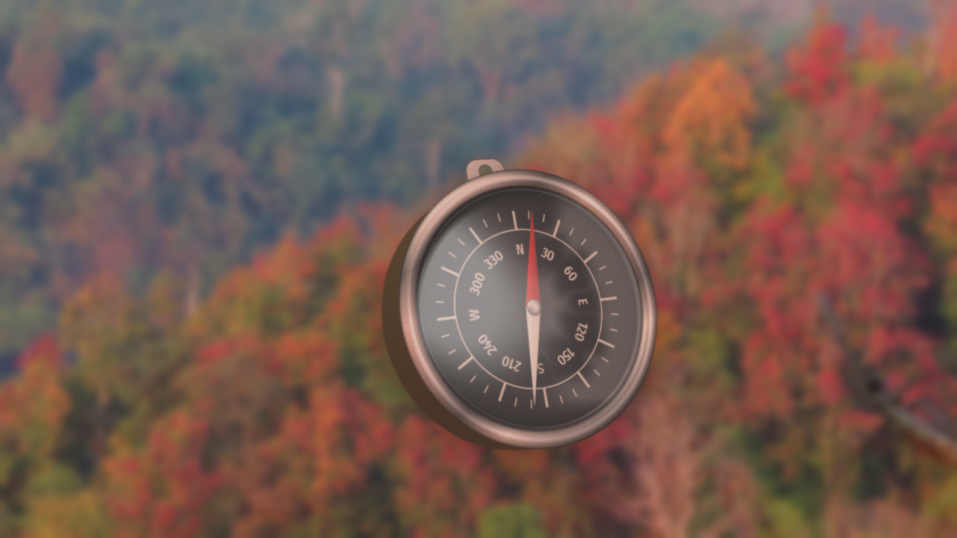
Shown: 10
